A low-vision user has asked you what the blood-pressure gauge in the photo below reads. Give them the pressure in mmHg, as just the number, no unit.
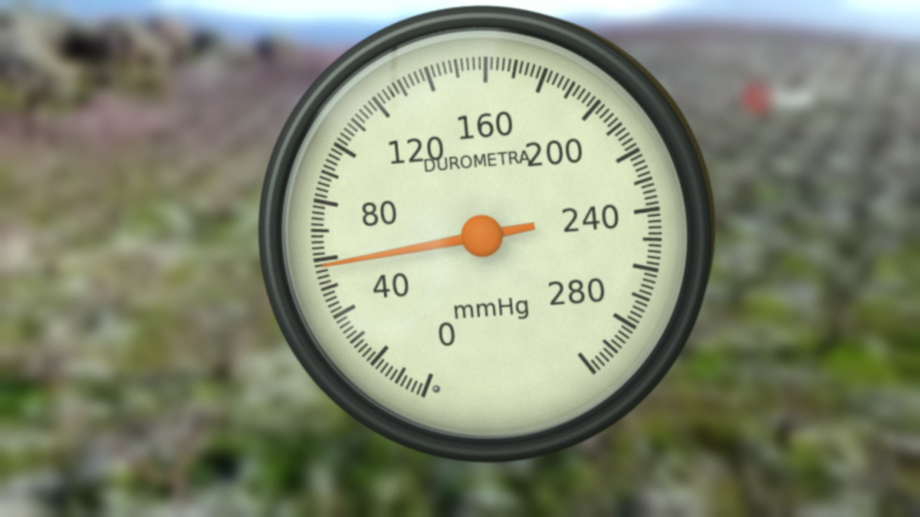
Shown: 58
